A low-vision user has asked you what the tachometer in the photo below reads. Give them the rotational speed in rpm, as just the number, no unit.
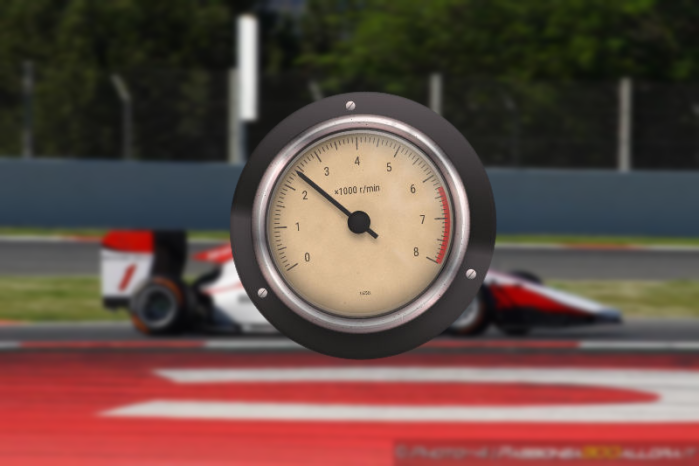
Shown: 2400
